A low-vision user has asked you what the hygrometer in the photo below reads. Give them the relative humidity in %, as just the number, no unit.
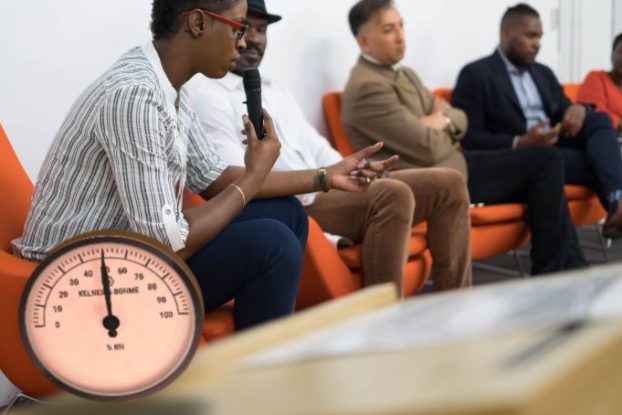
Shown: 50
